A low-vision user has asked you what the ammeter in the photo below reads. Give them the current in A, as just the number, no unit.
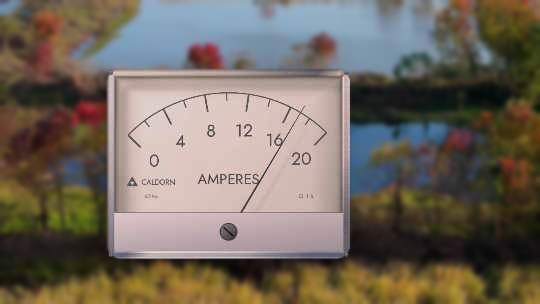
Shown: 17
